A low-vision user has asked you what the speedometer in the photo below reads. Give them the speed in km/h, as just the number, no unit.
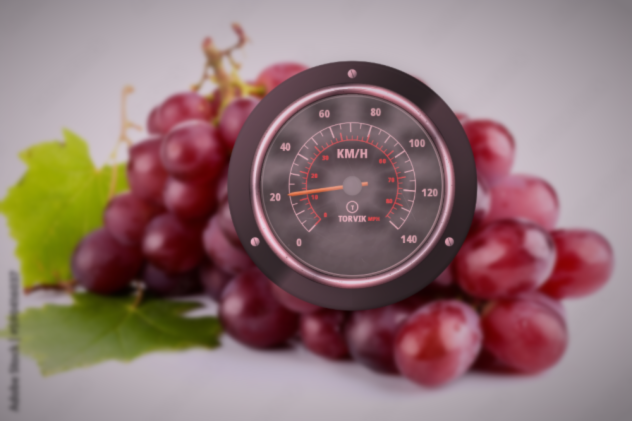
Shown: 20
